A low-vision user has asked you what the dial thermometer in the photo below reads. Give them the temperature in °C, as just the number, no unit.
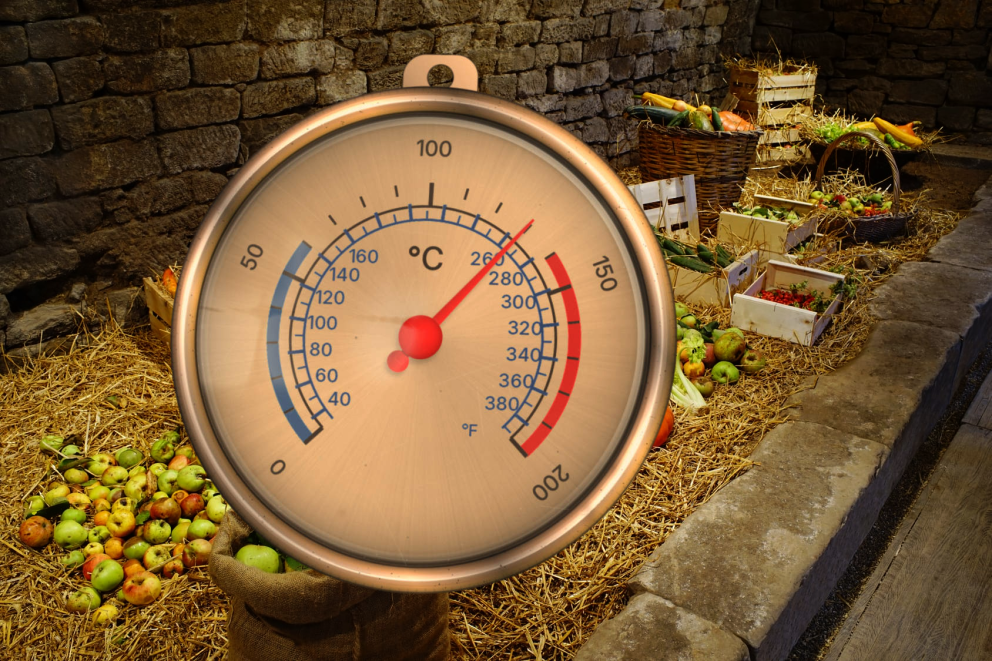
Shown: 130
